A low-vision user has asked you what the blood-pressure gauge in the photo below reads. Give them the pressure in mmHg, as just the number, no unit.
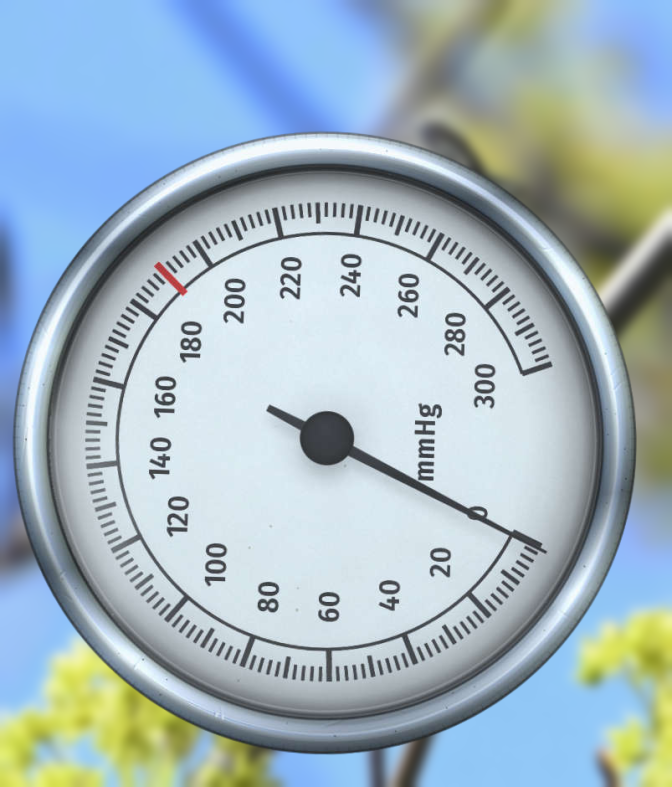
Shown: 1
